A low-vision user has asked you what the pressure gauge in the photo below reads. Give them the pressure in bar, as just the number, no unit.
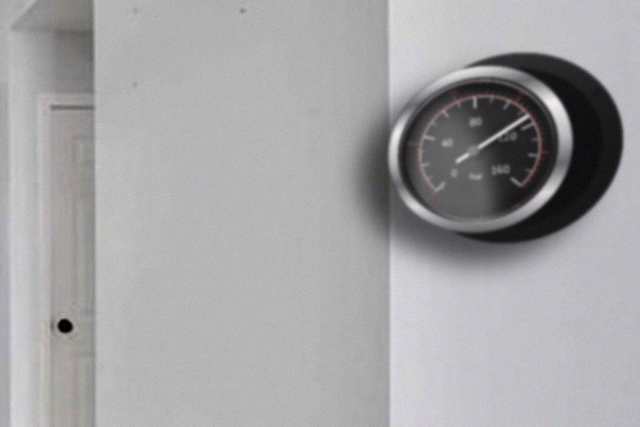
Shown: 115
